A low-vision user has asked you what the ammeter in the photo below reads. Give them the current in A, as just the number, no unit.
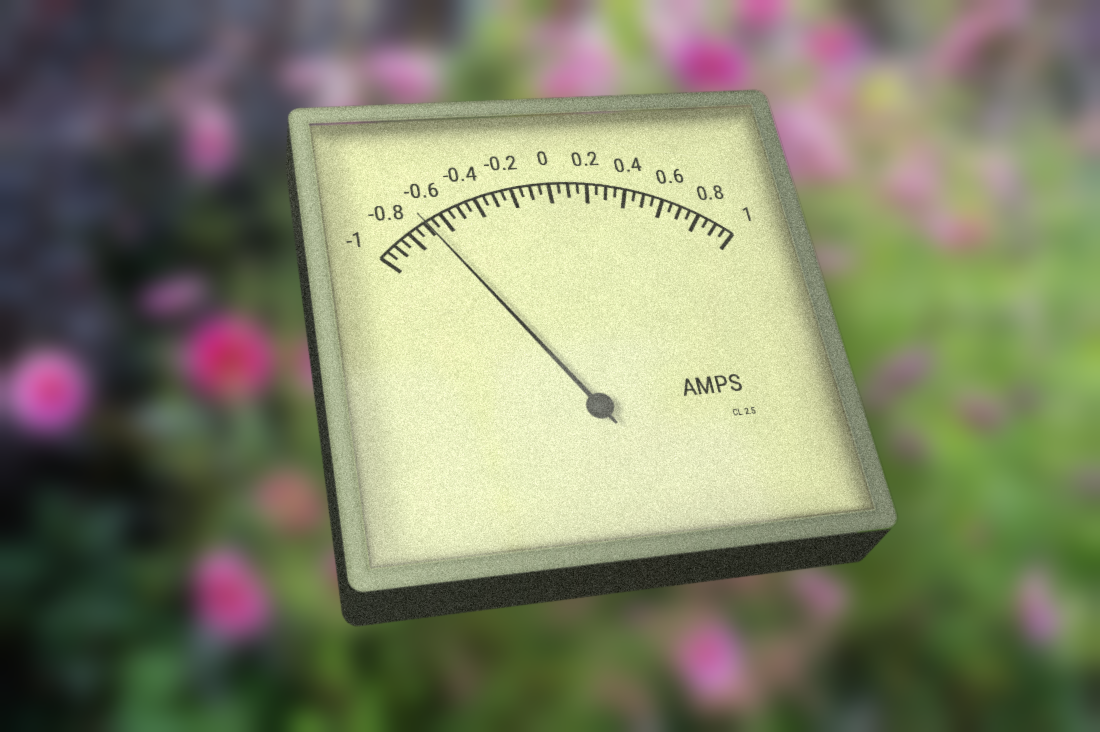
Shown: -0.7
